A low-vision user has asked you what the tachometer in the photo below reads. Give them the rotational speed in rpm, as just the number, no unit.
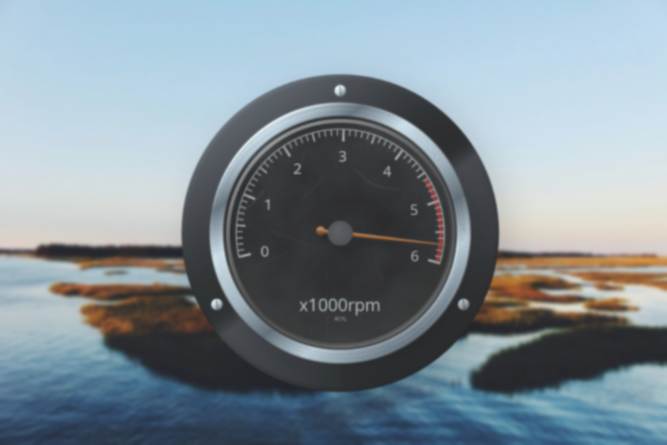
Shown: 5700
